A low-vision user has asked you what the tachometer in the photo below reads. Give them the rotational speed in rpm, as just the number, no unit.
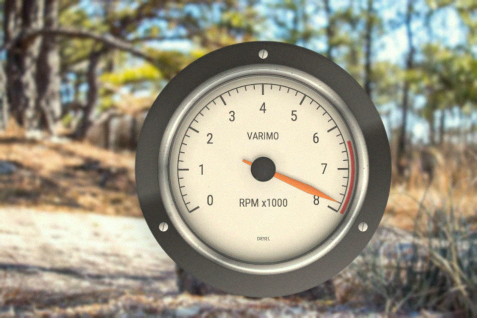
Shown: 7800
